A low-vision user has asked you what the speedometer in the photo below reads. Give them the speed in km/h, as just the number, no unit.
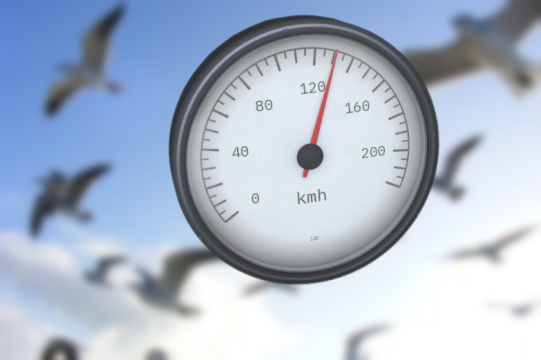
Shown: 130
